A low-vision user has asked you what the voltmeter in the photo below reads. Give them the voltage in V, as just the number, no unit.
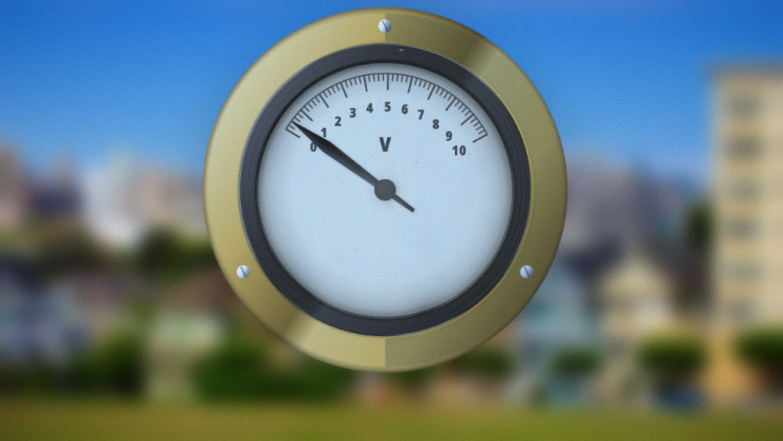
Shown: 0.4
